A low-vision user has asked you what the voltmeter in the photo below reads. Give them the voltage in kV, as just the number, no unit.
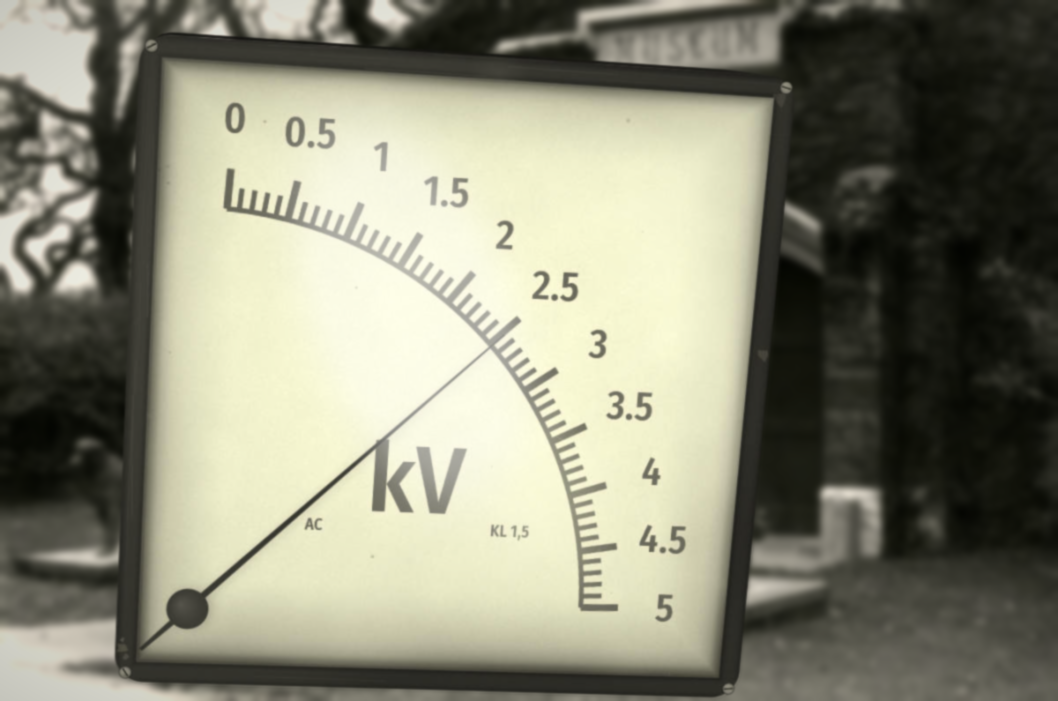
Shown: 2.5
